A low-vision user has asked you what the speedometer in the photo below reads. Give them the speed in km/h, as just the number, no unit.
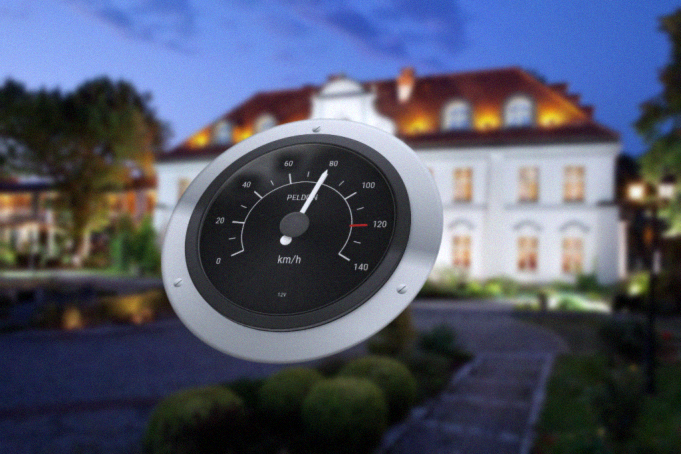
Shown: 80
